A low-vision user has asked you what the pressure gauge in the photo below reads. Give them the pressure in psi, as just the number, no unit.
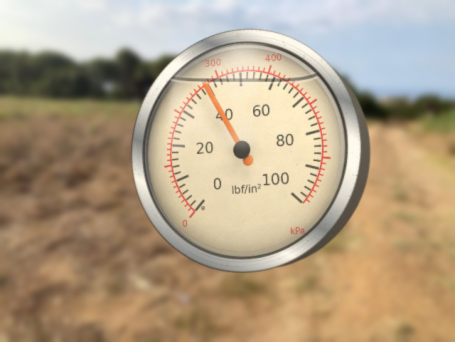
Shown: 40
